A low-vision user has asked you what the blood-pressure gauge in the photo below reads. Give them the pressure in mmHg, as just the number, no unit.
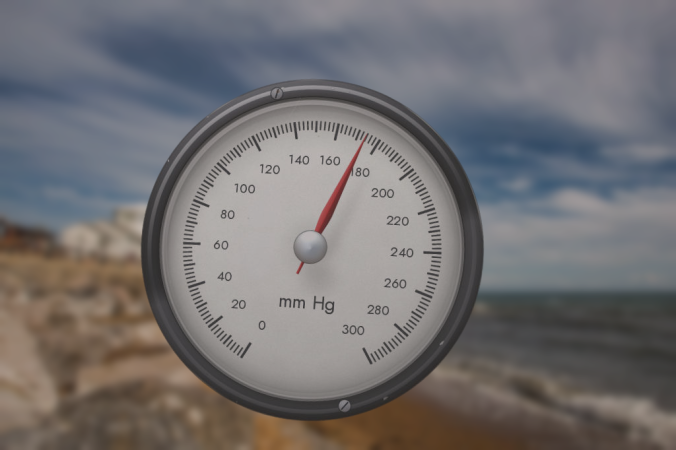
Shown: 174
